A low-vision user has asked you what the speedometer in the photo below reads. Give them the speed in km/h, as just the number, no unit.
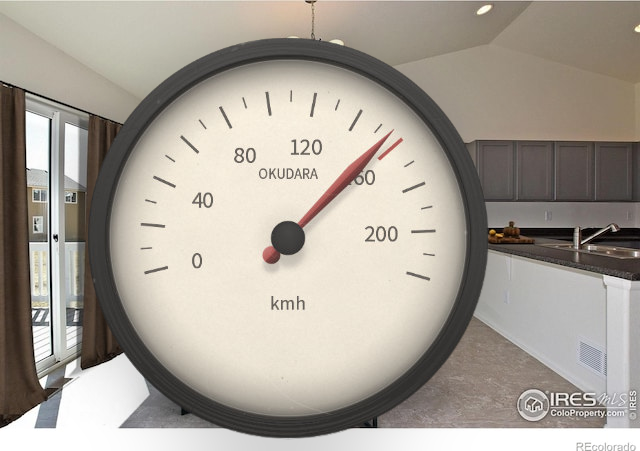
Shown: 155
